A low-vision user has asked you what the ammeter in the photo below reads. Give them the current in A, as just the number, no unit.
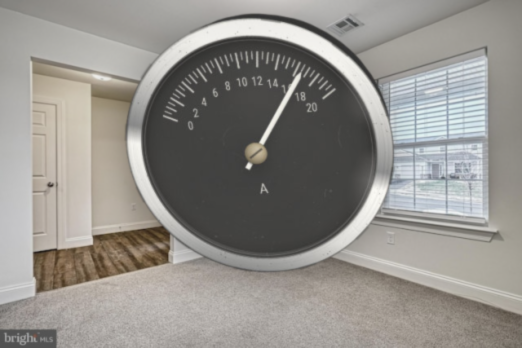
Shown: 16.5
